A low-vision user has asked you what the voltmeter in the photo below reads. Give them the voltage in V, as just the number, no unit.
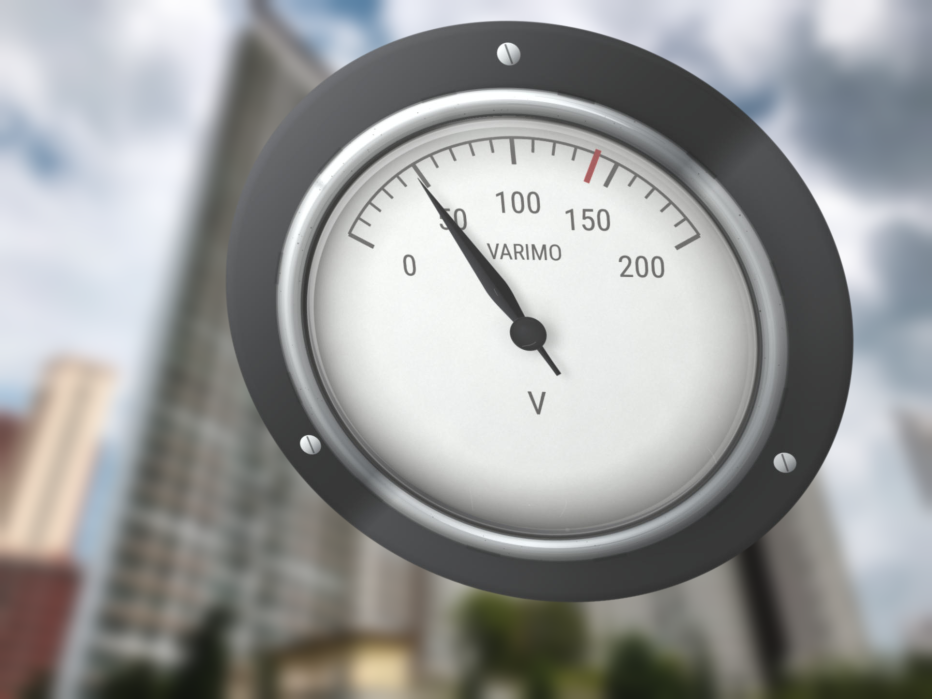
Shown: 50
